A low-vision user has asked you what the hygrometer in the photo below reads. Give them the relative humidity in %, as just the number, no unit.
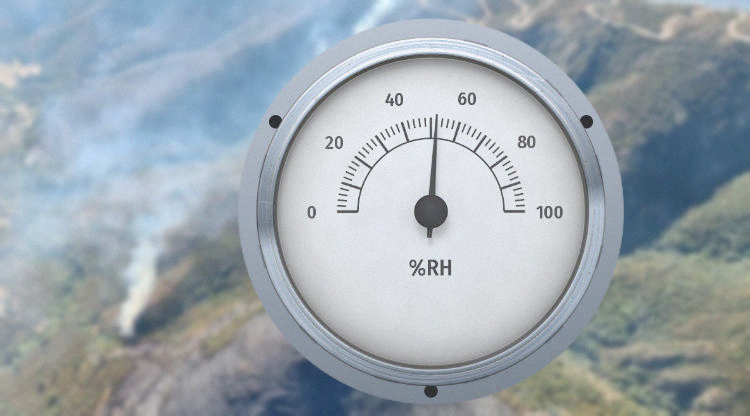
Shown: 52
